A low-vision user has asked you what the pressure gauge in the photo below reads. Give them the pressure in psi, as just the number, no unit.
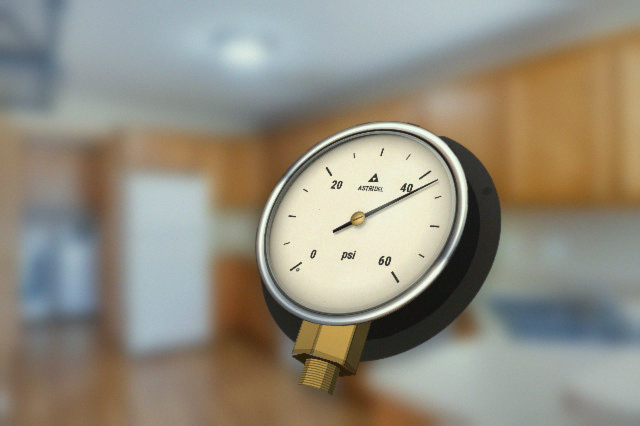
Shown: 42.5
